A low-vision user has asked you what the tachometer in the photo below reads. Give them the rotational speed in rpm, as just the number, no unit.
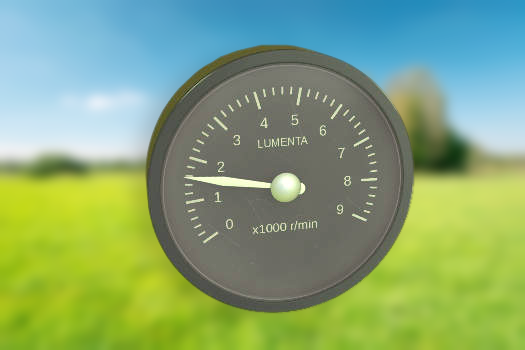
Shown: 1600
